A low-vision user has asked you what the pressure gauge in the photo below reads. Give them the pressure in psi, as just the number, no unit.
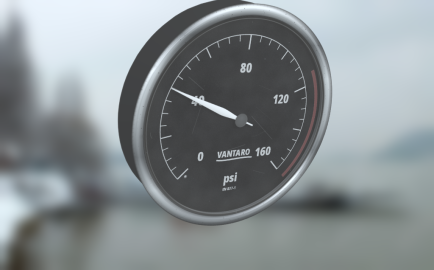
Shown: 40
